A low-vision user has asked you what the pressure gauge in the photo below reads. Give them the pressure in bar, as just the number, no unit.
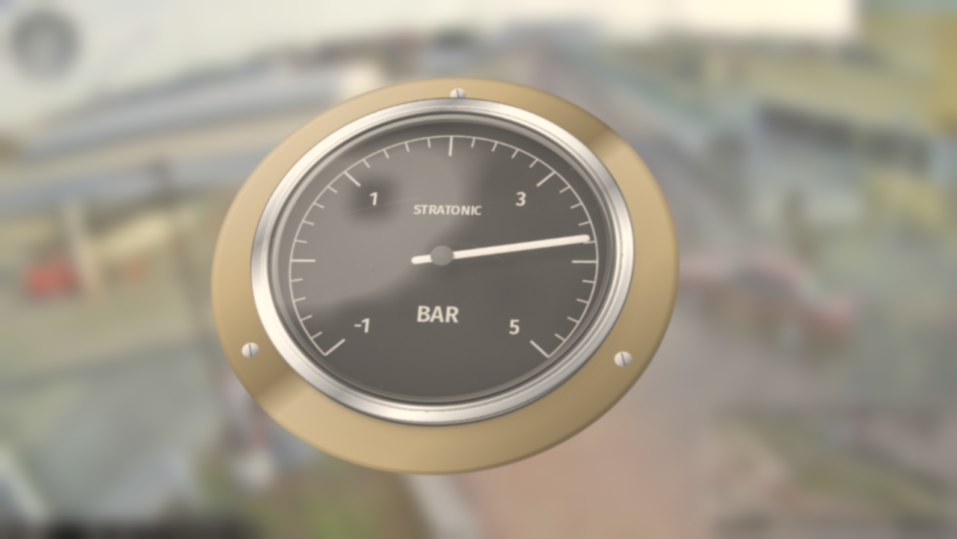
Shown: 3.8
